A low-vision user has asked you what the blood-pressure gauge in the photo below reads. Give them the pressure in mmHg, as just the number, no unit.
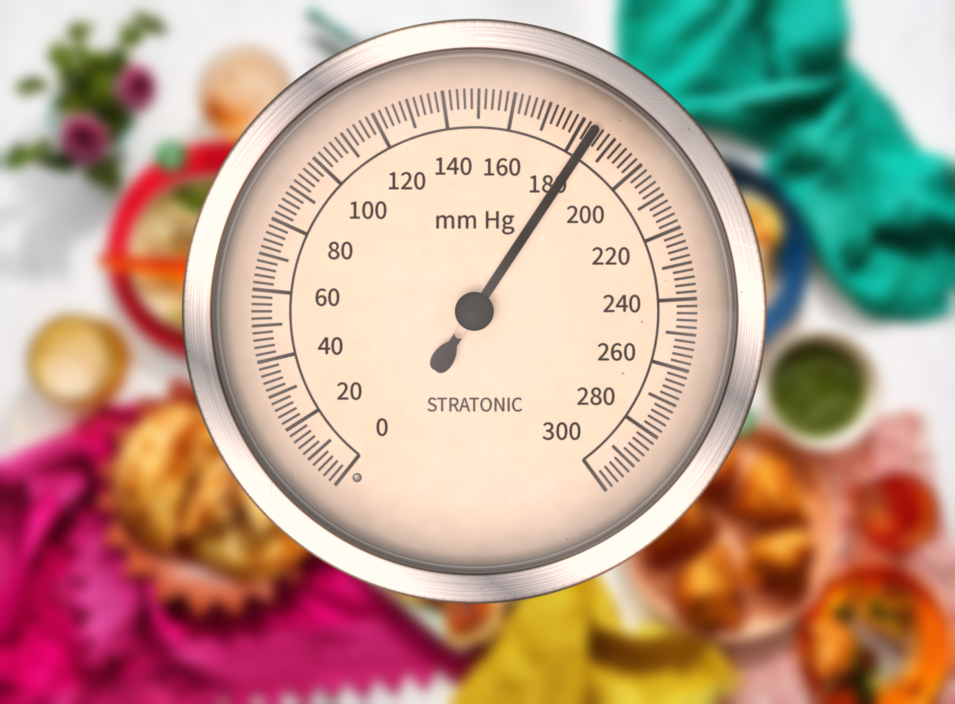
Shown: 184
